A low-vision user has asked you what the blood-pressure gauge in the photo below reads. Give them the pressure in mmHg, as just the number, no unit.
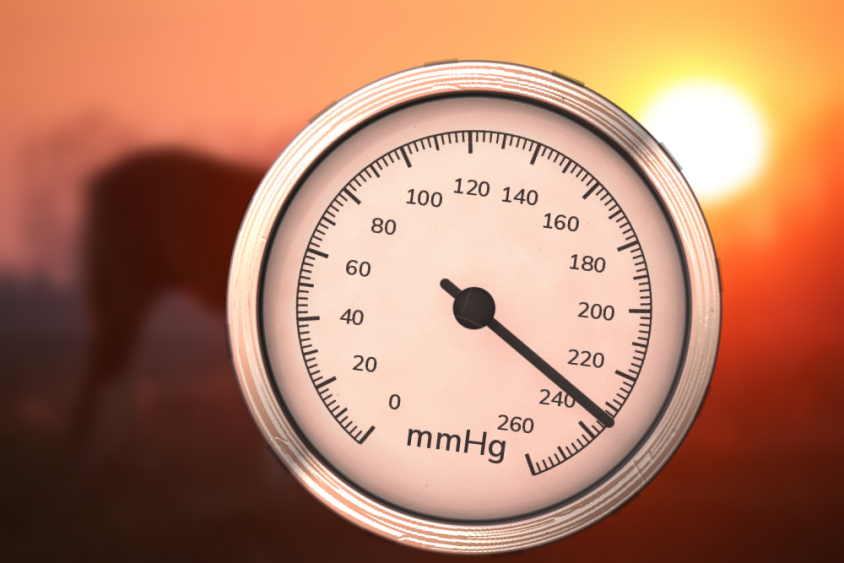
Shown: 234
